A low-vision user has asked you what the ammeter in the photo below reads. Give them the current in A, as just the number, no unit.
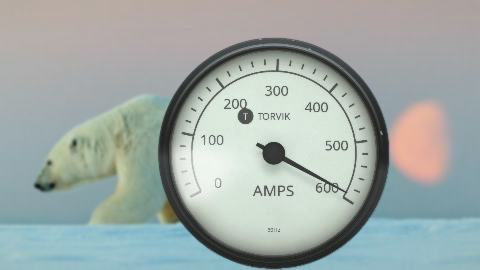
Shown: 590
